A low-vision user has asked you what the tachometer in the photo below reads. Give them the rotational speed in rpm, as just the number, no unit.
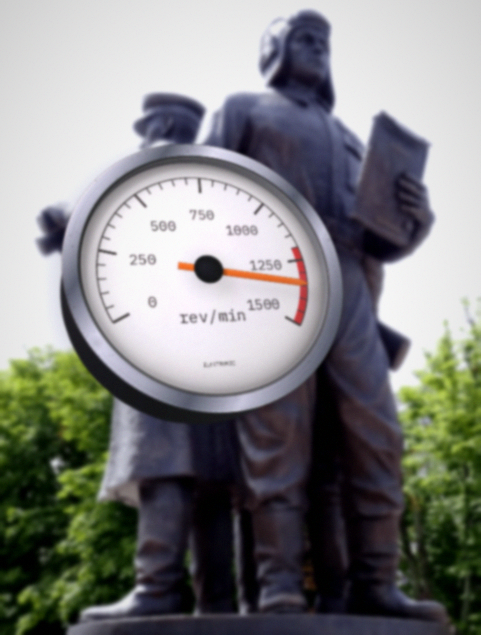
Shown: 1350
